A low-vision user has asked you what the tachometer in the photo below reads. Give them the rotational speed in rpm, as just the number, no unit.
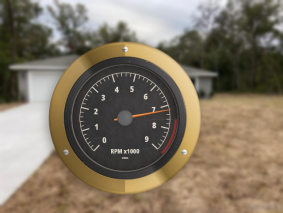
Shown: 7200
